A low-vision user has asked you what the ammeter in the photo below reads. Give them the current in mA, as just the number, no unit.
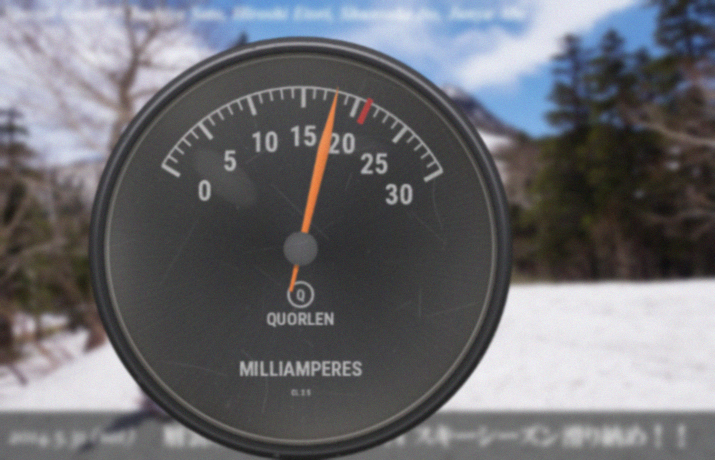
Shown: 18
